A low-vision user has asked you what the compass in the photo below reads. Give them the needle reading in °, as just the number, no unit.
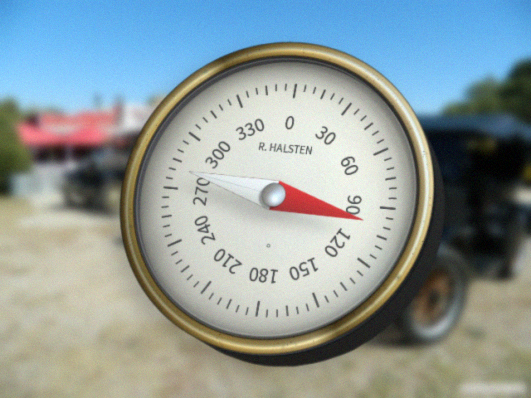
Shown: 100
